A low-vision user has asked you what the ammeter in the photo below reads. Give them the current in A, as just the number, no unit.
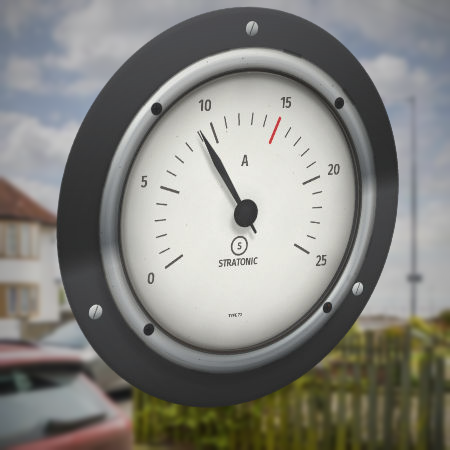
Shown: 9
